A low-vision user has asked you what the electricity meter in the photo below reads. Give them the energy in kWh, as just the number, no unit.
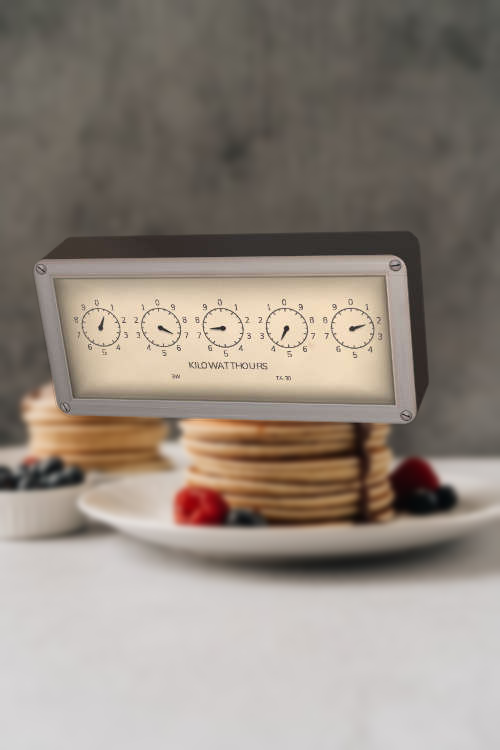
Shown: 6742
